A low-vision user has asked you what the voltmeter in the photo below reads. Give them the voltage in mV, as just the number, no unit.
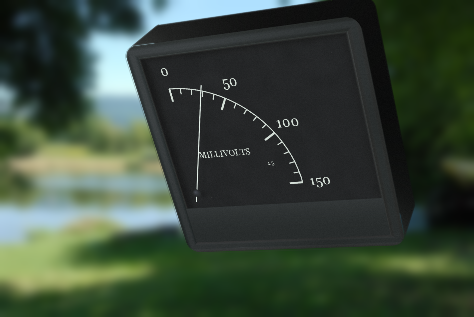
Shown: 30
